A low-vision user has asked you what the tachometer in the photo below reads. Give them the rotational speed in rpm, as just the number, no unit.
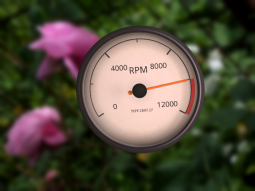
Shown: 10000
